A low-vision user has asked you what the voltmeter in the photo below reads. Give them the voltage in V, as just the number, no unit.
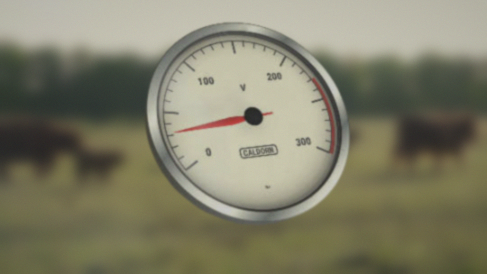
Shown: 30
